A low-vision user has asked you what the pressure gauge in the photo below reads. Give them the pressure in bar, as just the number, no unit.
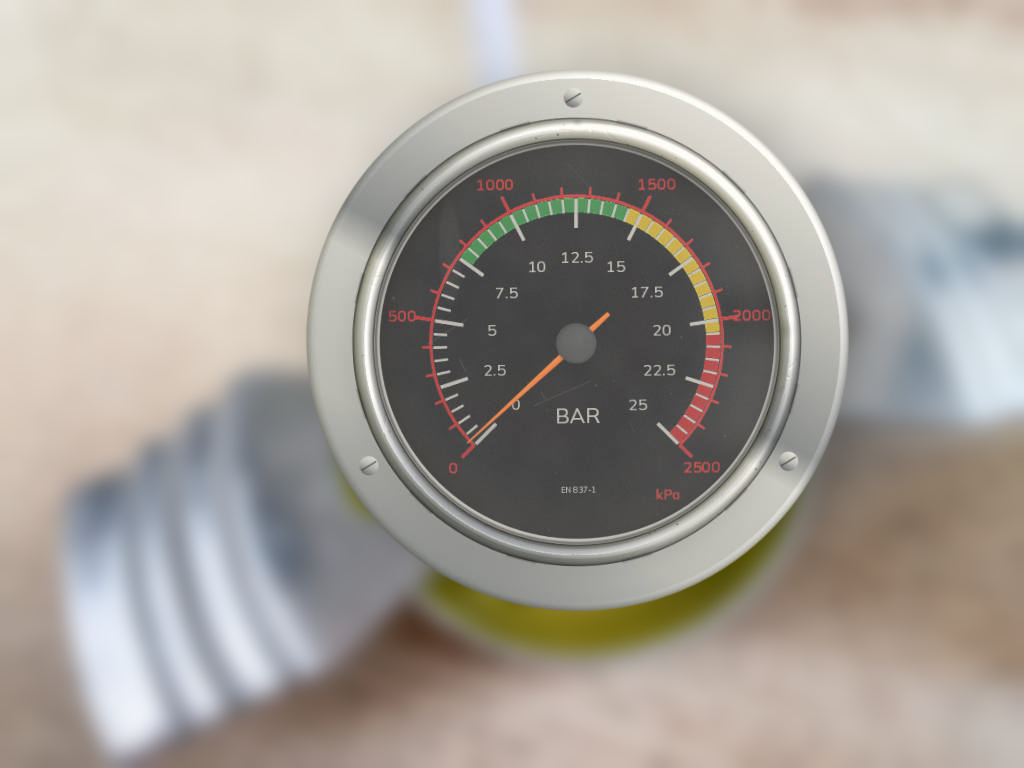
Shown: 0.25
